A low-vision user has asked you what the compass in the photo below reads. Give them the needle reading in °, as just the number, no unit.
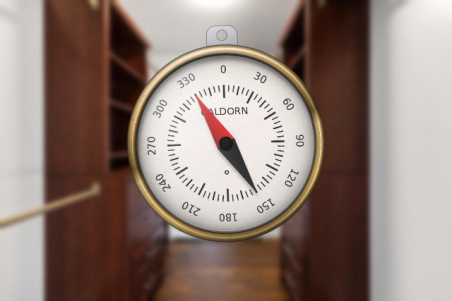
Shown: 330
